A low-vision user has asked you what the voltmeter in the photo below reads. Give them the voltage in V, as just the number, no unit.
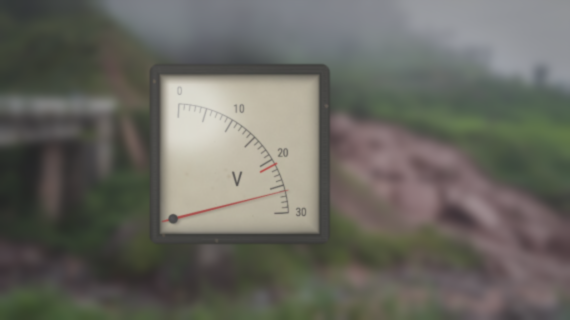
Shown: 26
